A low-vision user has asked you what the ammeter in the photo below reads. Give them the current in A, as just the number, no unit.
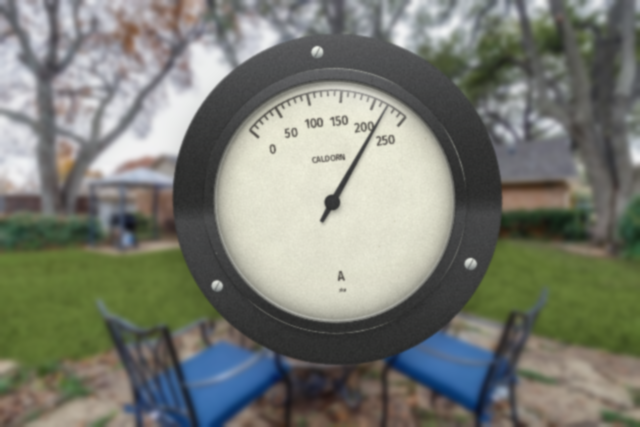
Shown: 220
